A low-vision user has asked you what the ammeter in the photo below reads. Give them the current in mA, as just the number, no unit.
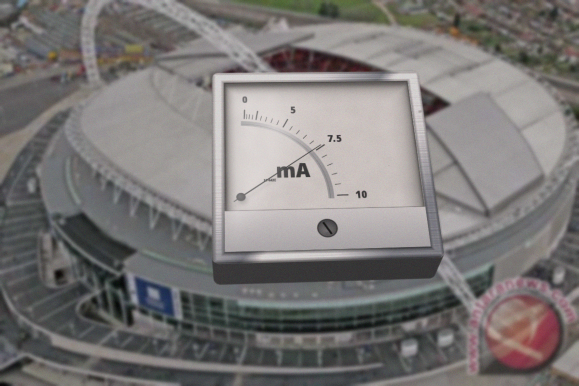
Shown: 7.5
